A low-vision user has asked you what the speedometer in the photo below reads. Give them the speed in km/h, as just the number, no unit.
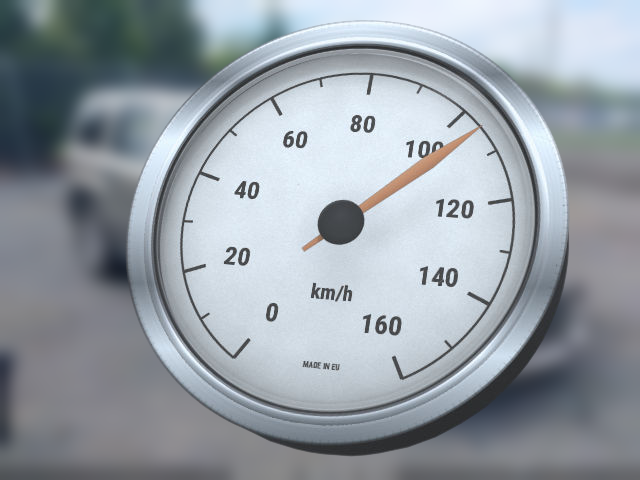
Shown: 105
